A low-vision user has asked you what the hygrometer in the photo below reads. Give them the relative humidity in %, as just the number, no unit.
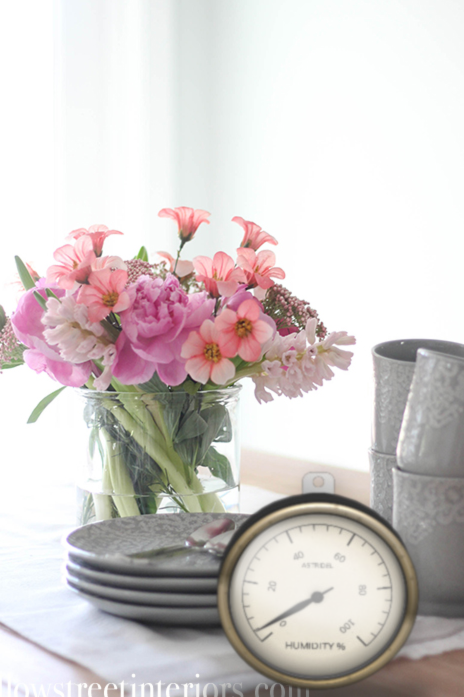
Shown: 4
